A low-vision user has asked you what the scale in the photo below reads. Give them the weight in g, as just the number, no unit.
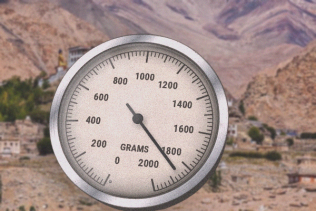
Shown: 1860
